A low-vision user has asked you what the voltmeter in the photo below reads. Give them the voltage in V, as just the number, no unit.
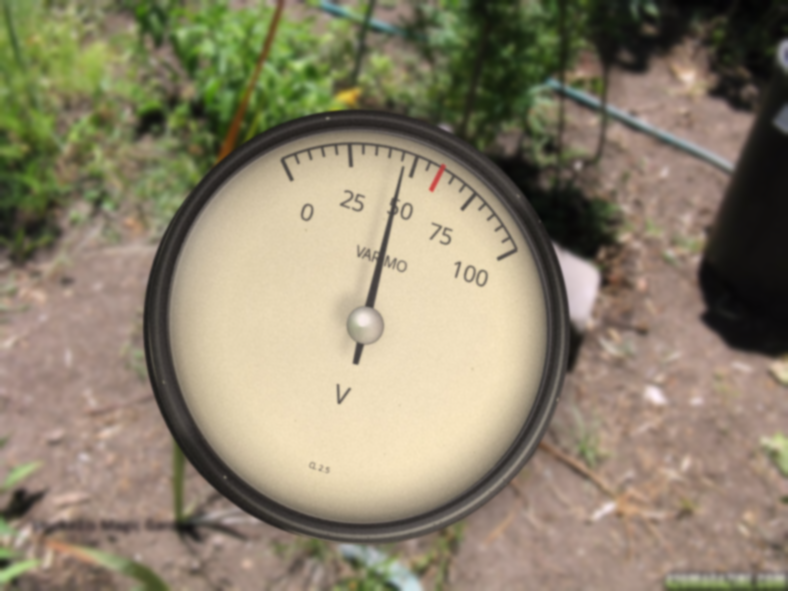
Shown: 45
